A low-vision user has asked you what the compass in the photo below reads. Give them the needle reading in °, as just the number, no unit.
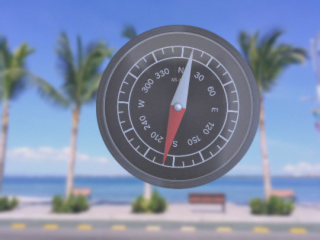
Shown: 190
